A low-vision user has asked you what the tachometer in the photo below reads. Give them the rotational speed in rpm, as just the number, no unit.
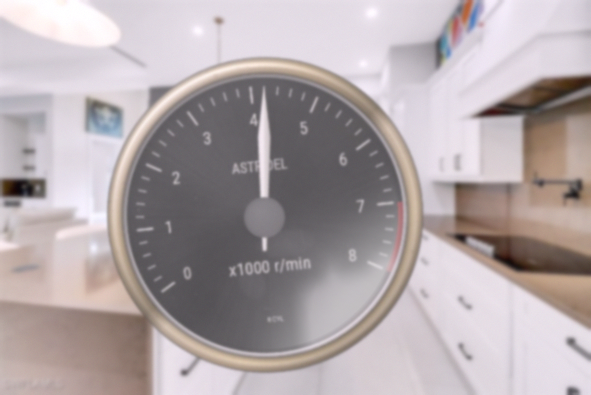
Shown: 4200
